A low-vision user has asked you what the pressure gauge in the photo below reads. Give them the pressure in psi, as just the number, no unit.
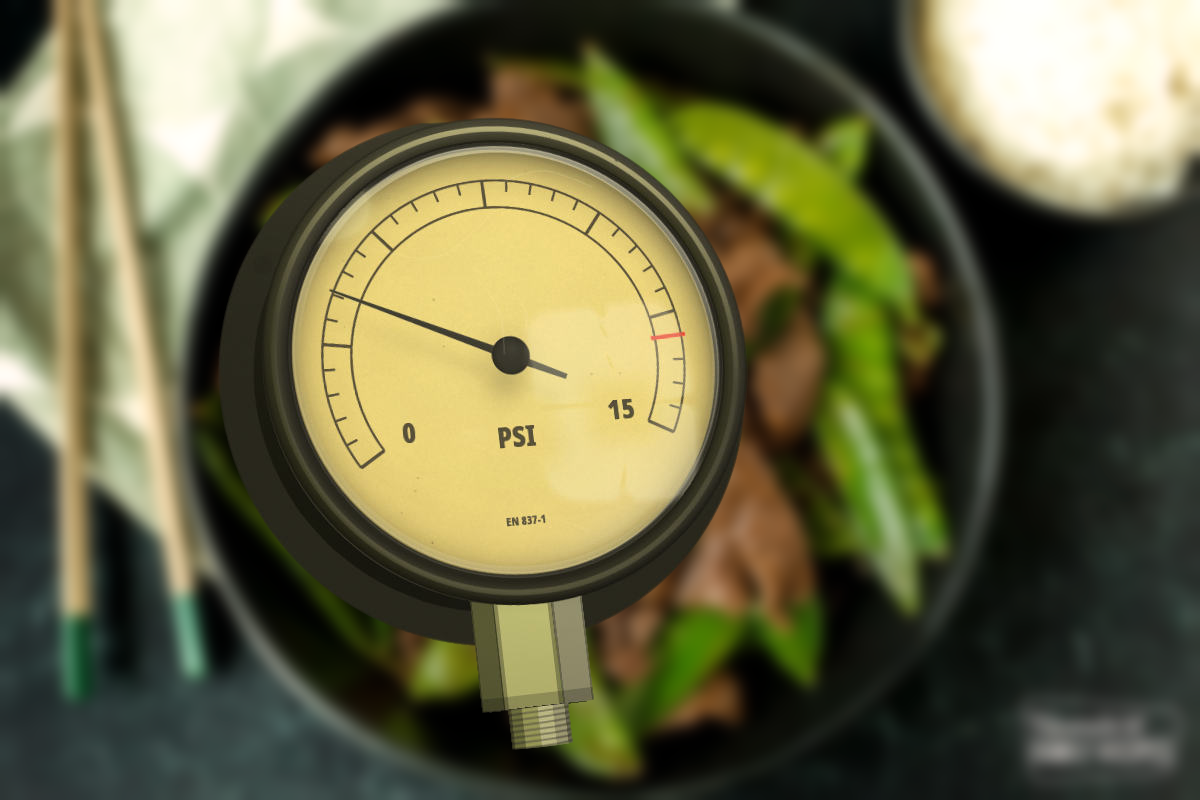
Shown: 3.5
